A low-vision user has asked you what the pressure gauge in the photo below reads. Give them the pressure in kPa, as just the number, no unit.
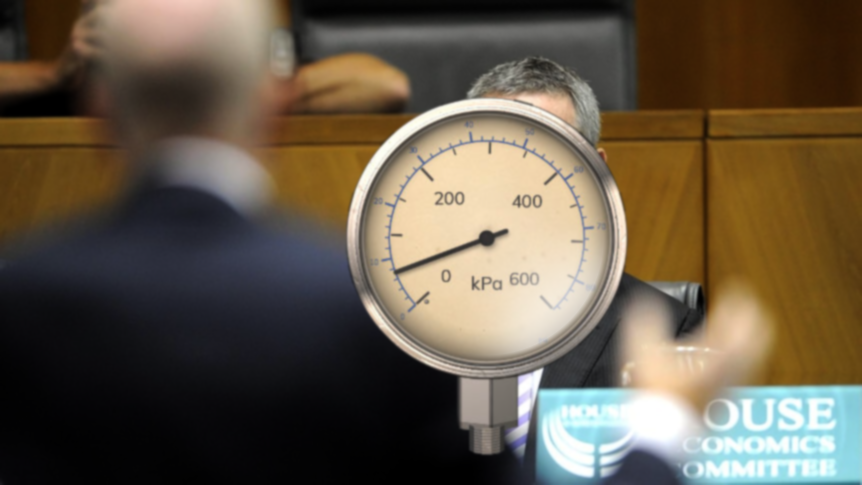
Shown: 50
